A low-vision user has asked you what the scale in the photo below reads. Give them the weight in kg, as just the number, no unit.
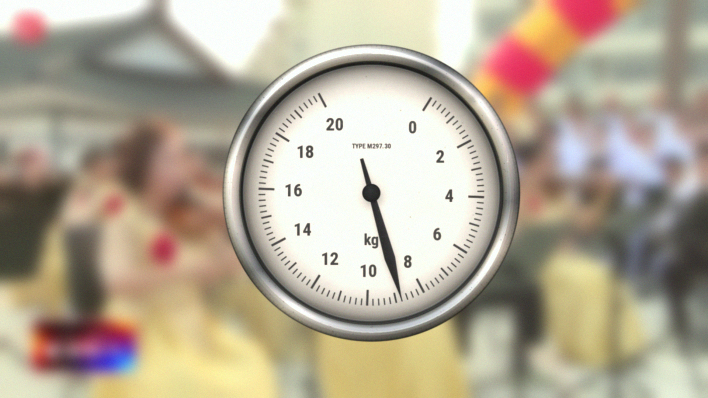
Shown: 8.8
